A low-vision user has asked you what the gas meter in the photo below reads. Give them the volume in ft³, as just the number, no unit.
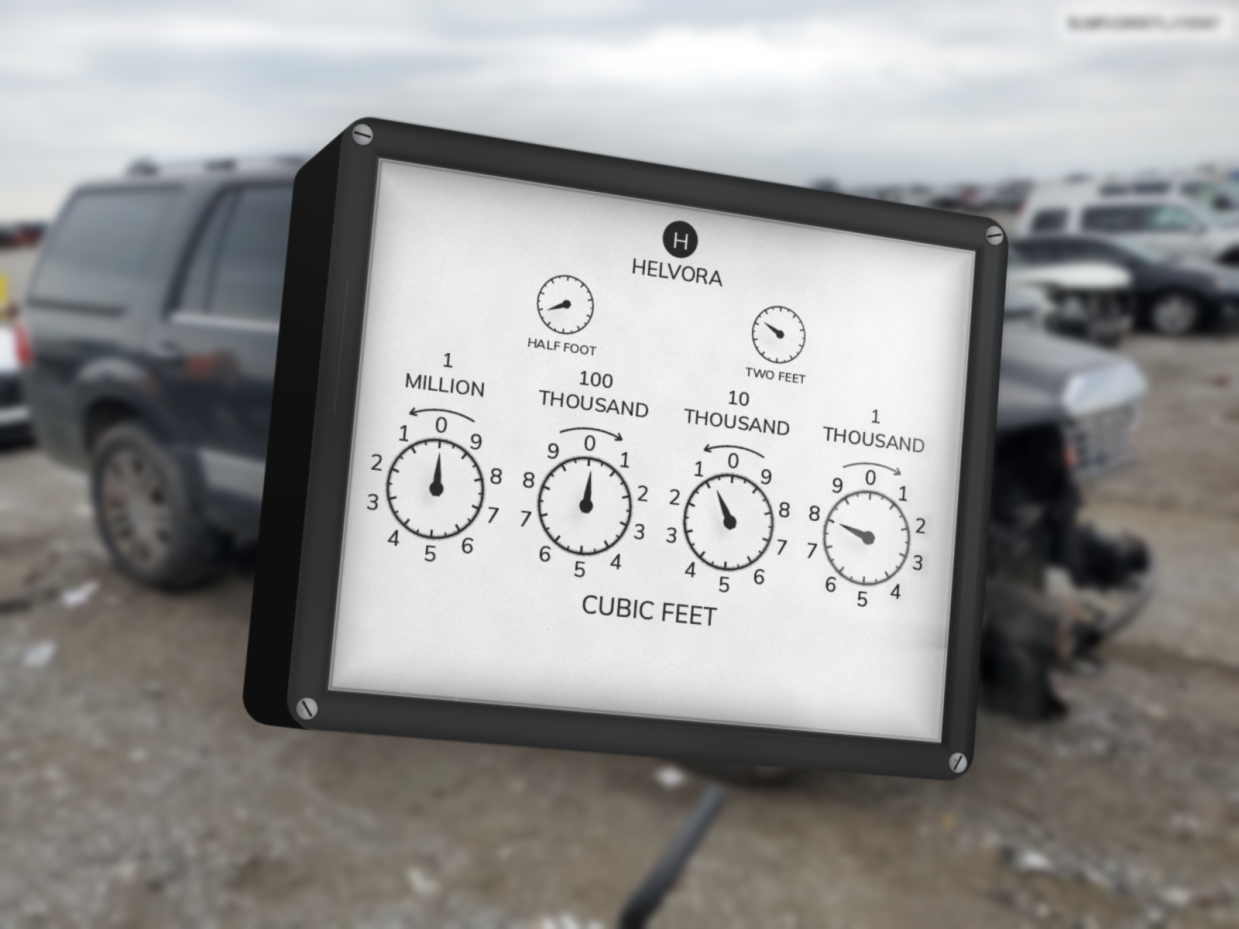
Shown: 800
